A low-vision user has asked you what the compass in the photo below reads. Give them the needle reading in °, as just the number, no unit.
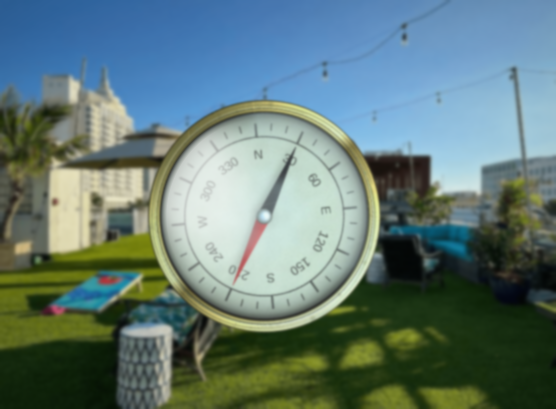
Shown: 210
